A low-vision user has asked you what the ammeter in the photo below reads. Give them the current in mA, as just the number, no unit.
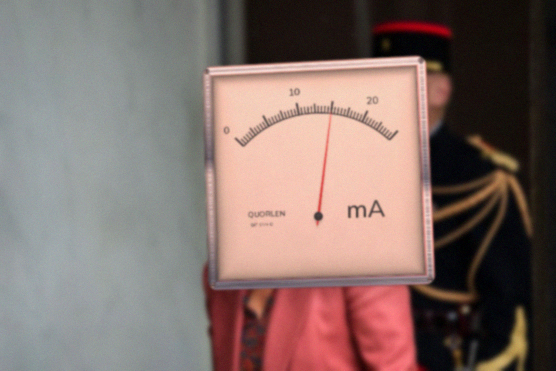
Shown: 15
